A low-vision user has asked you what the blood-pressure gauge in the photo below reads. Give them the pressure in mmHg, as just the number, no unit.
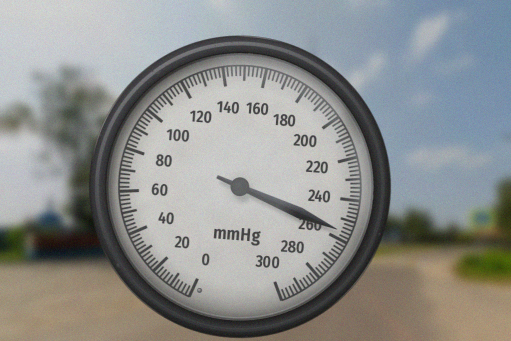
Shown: 256
